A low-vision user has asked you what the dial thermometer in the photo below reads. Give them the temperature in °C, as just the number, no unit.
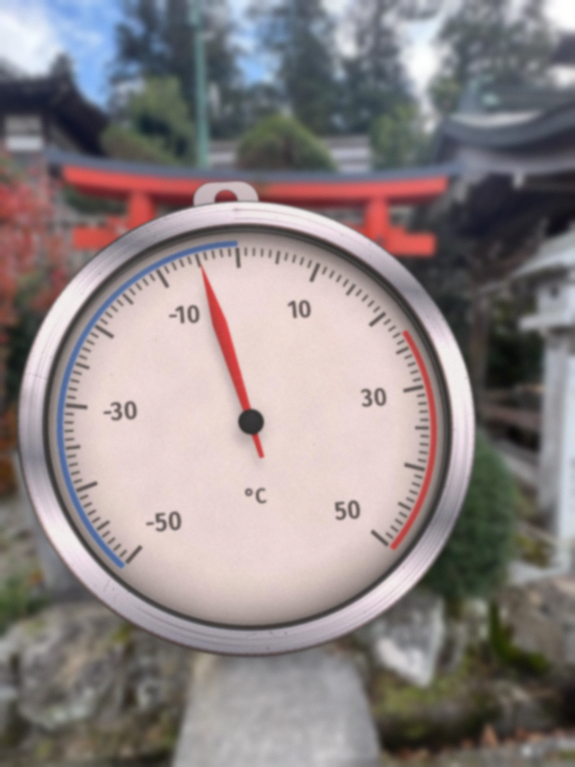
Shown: -5
